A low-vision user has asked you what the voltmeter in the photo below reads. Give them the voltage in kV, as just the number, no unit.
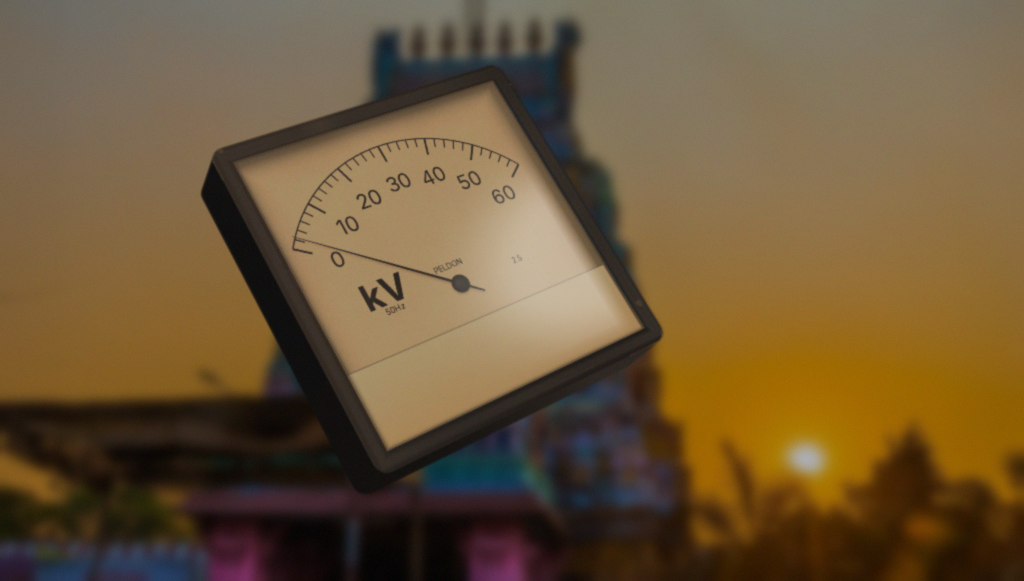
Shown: 2
